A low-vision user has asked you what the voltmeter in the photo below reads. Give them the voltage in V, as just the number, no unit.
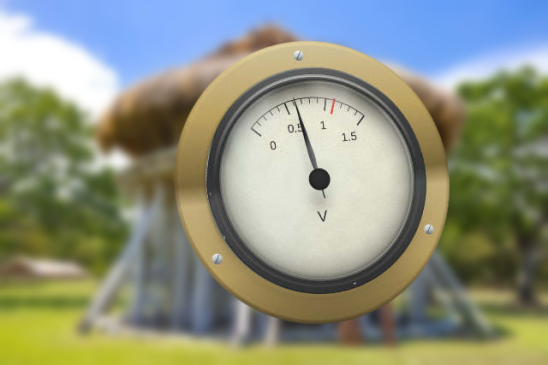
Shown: 0.6
